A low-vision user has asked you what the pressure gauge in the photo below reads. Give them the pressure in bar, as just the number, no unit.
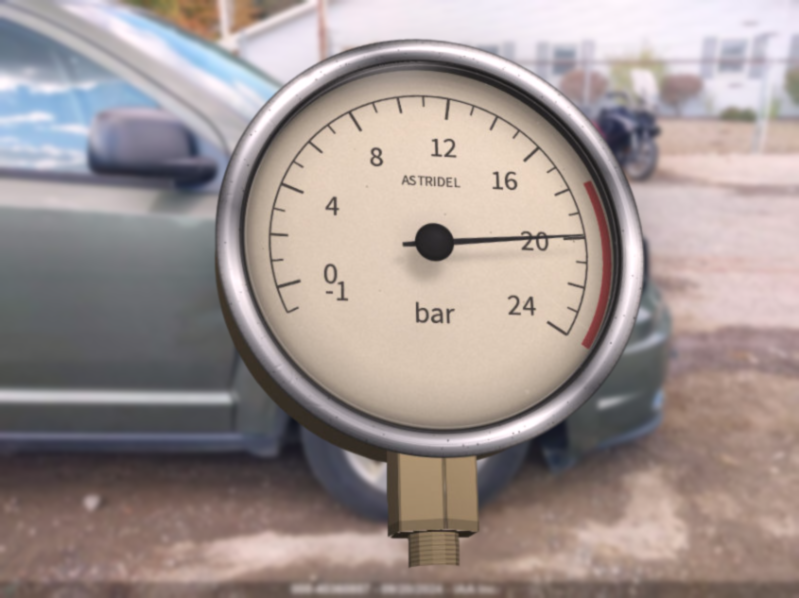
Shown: 20
